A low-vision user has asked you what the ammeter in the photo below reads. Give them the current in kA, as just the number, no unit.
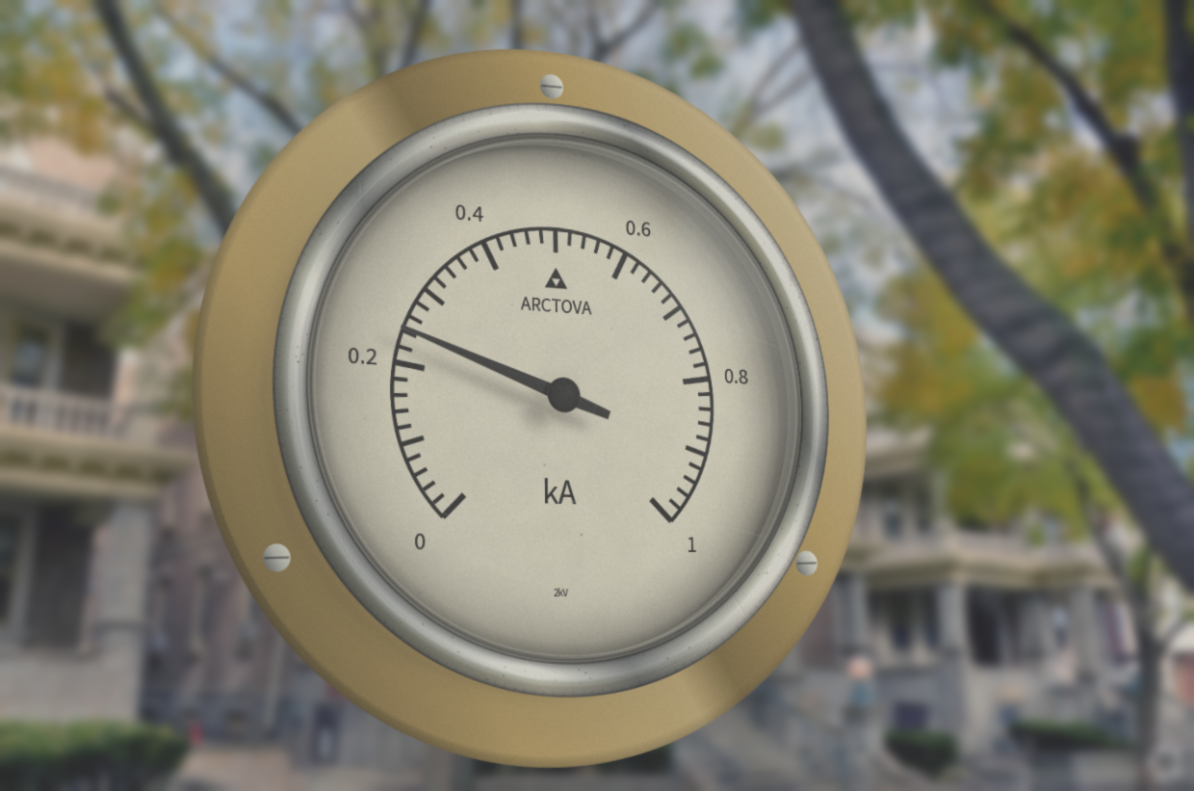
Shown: 0.24
